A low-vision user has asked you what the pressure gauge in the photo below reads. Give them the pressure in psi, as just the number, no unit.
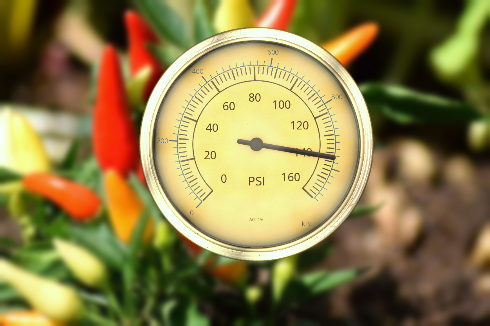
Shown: 140
